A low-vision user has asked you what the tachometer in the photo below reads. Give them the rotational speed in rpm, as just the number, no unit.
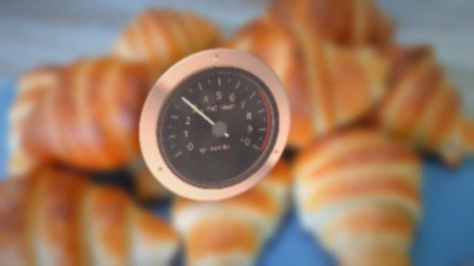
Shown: 3000
